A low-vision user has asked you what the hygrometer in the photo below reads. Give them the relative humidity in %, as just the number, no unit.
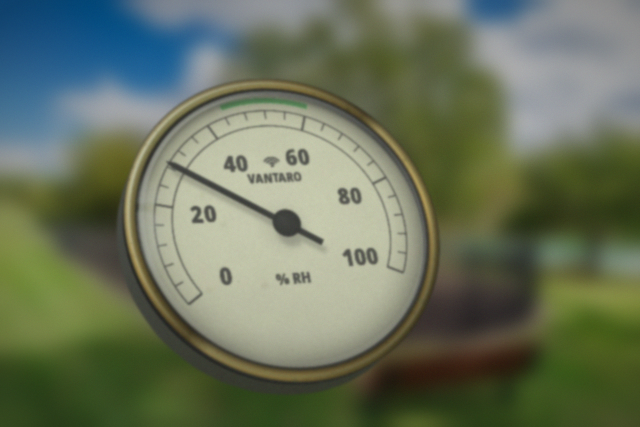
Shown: 28
